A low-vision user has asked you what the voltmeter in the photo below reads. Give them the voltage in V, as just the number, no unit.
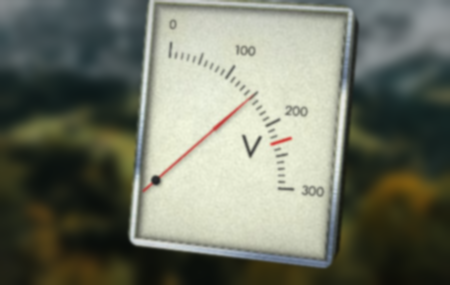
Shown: 150
